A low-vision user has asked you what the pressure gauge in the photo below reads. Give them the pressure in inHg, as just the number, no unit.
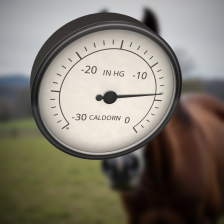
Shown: -6
